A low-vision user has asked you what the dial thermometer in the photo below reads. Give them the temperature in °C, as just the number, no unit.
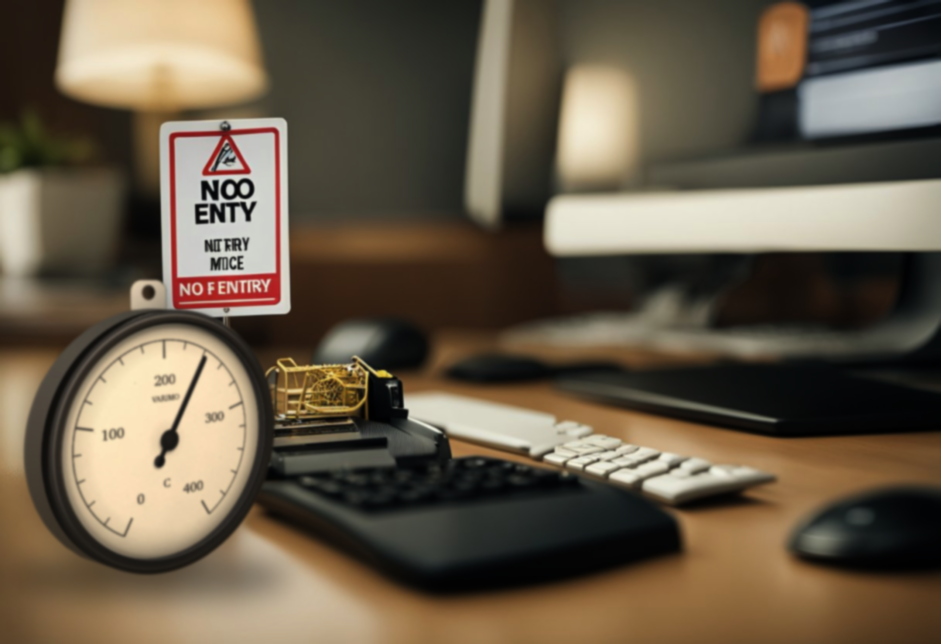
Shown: 240
